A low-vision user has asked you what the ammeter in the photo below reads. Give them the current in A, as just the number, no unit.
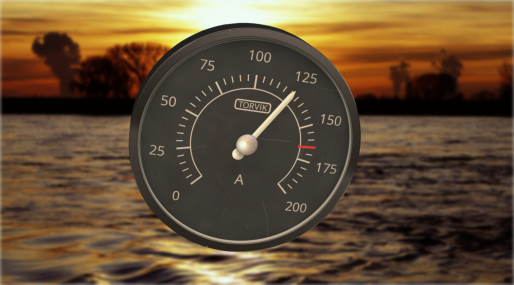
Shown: 125
